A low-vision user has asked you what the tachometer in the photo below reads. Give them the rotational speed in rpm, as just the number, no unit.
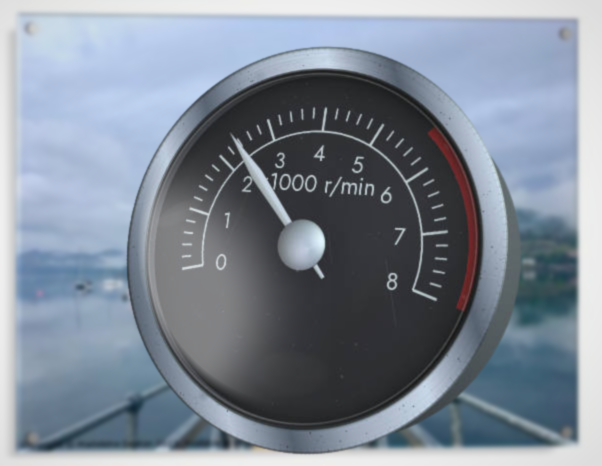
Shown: 2400
